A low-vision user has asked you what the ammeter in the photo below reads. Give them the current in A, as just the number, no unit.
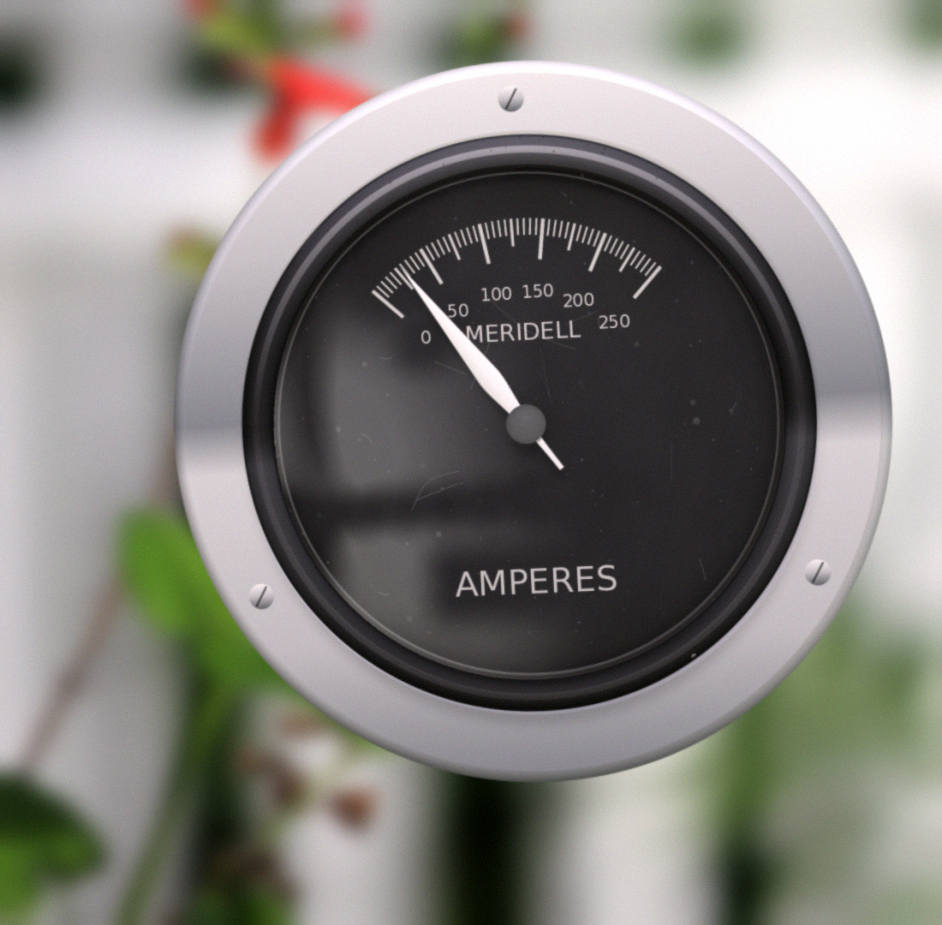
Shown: 30
